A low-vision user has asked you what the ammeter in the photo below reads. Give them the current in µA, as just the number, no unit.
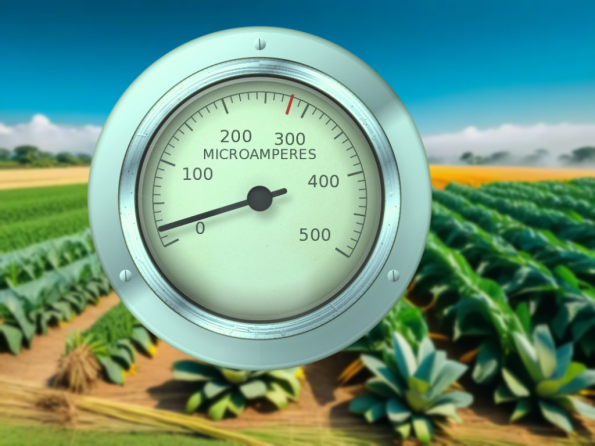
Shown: 20
